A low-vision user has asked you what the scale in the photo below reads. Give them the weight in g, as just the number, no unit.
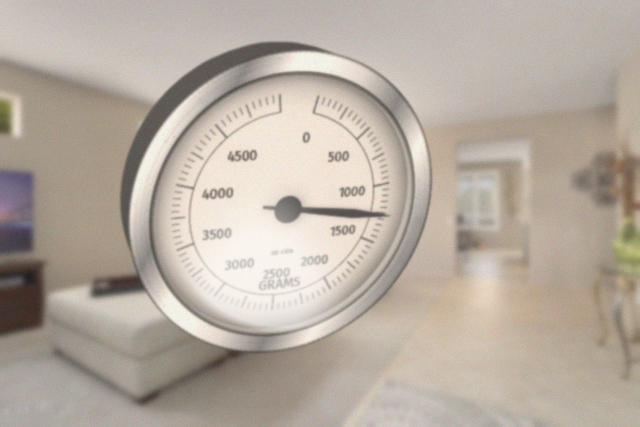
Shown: 1250
